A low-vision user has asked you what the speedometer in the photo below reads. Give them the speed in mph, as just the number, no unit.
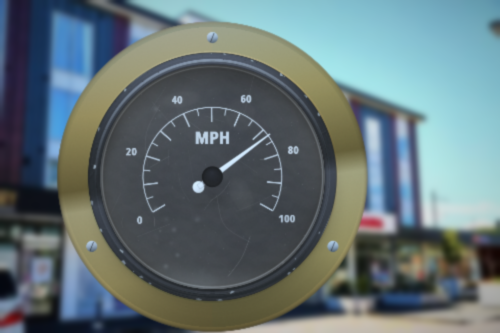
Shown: 72.5
